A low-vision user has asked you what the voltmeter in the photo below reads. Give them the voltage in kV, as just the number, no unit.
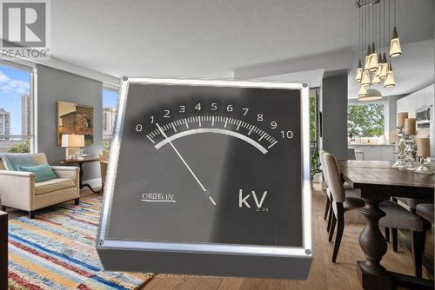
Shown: 1
